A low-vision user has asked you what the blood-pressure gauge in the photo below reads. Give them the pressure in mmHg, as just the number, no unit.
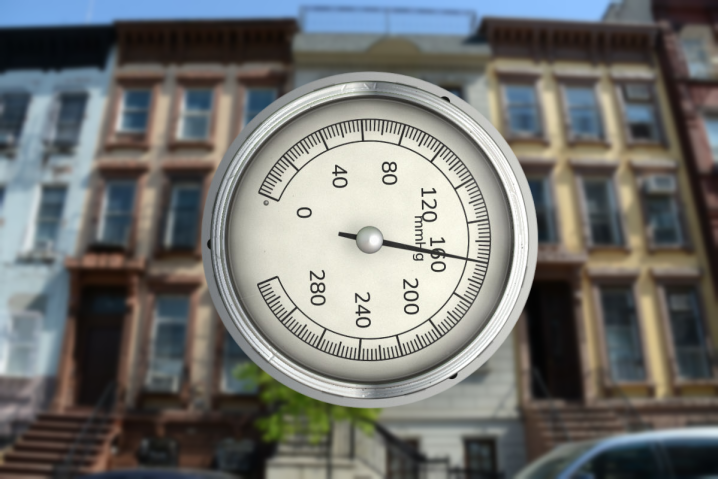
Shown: 160
